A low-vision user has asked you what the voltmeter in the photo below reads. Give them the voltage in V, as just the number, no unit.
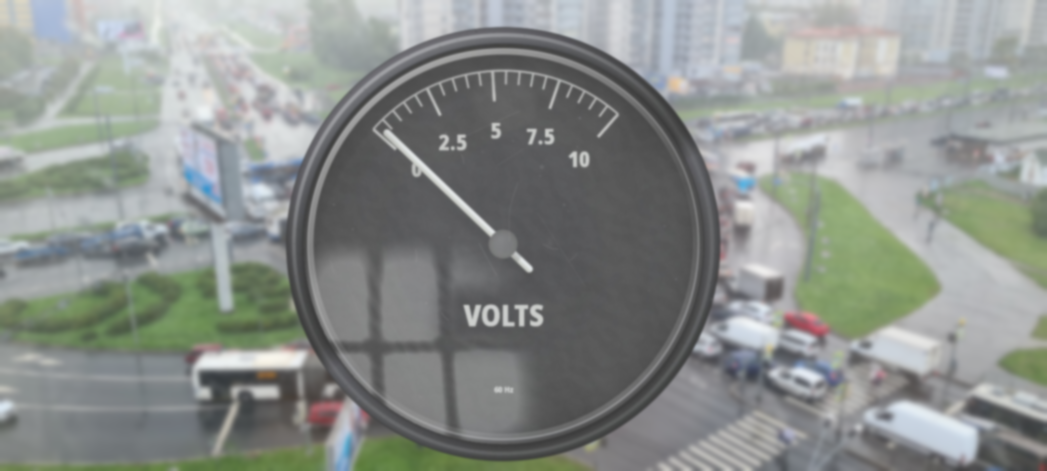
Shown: 0.25
